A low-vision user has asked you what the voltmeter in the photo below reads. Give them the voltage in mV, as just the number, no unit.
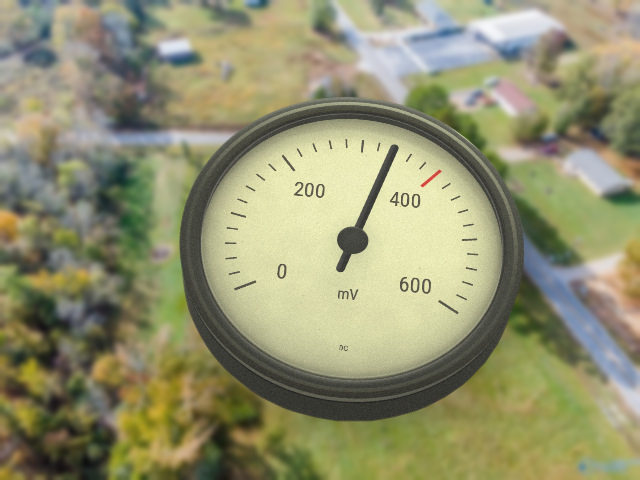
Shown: 340
